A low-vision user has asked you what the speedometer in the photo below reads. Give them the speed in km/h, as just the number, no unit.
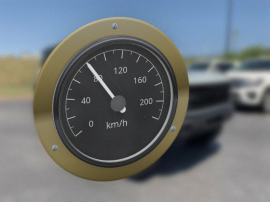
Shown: 80
